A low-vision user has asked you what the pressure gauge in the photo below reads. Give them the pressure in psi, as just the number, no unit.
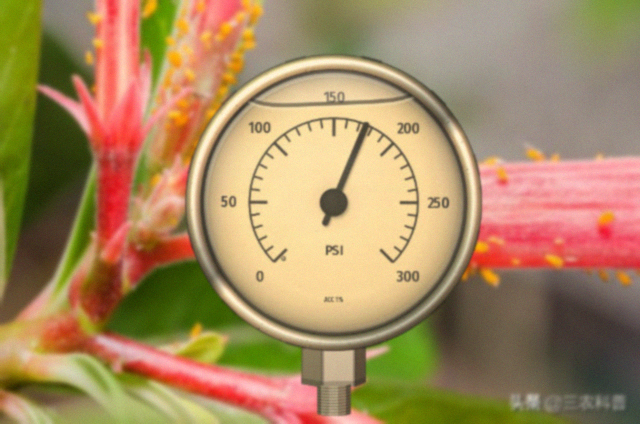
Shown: 175
